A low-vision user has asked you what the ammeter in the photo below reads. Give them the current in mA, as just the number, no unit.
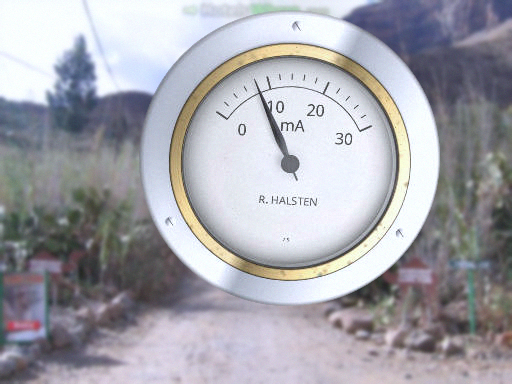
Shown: 8
